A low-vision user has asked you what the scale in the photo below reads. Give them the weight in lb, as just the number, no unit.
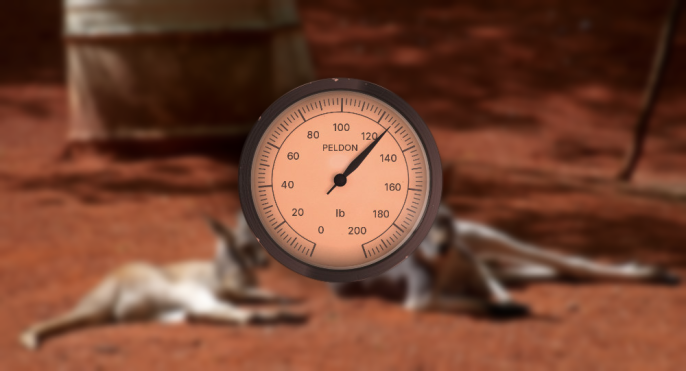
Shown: 126
